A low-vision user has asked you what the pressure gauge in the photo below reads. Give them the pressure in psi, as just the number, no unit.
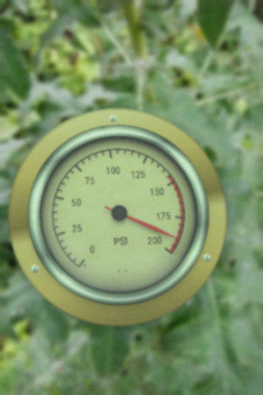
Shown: 190
